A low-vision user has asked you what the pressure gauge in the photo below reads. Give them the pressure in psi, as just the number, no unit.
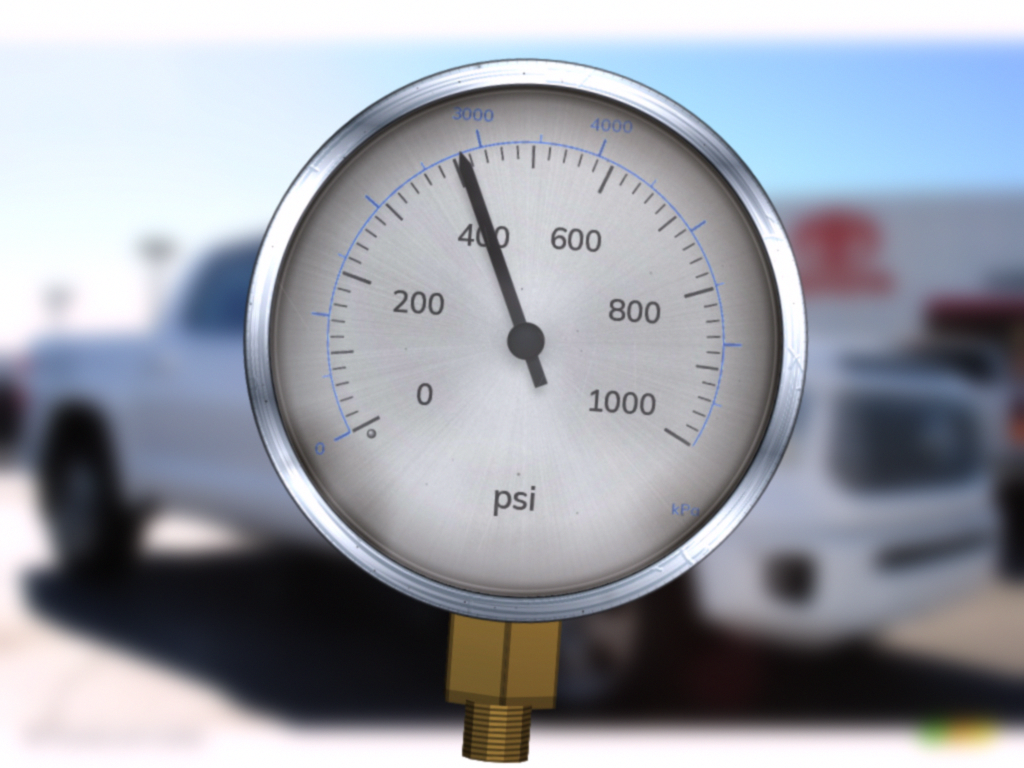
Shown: 410
